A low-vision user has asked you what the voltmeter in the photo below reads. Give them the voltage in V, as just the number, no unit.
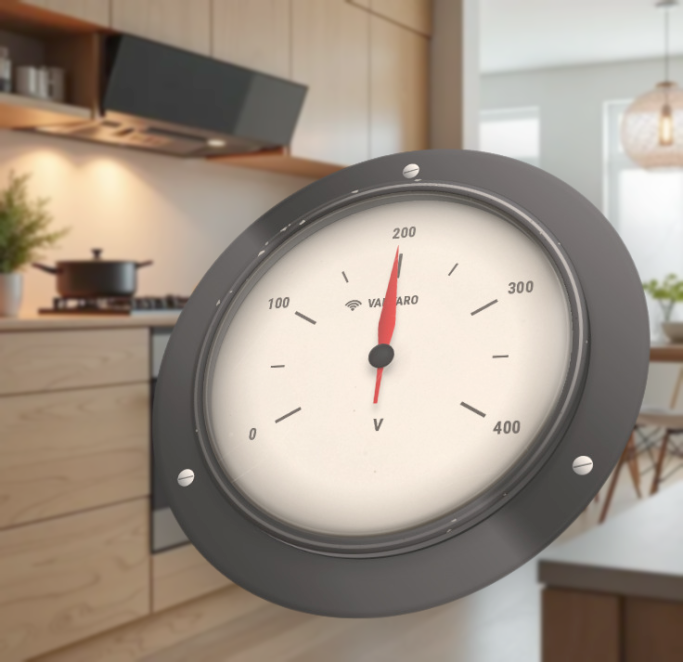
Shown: 200
